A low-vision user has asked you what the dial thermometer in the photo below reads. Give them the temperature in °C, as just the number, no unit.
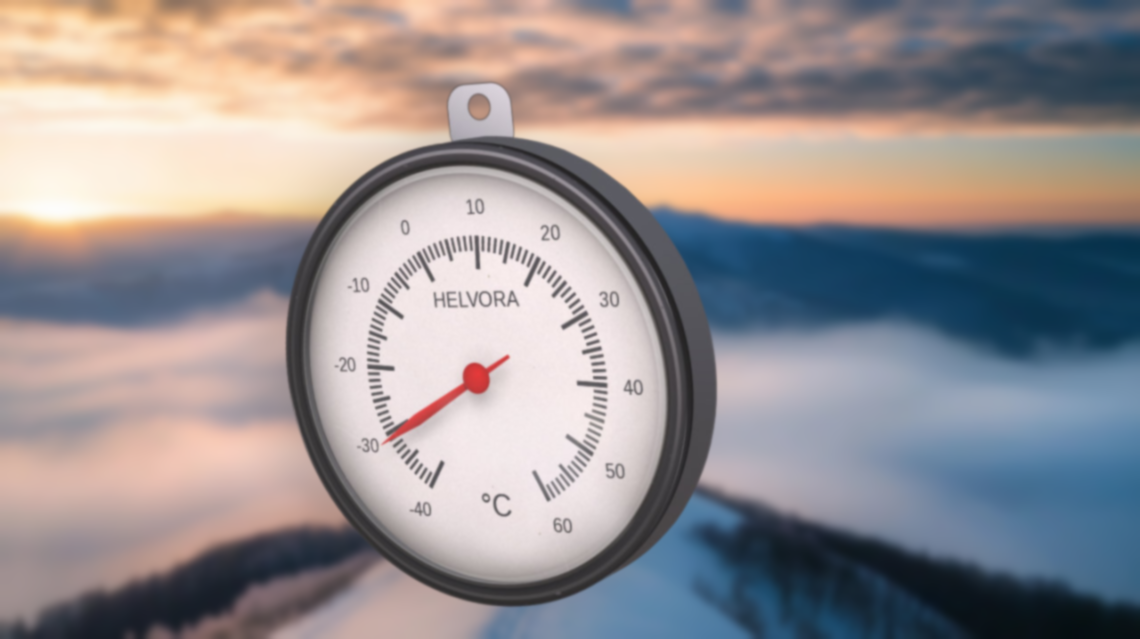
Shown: -31
